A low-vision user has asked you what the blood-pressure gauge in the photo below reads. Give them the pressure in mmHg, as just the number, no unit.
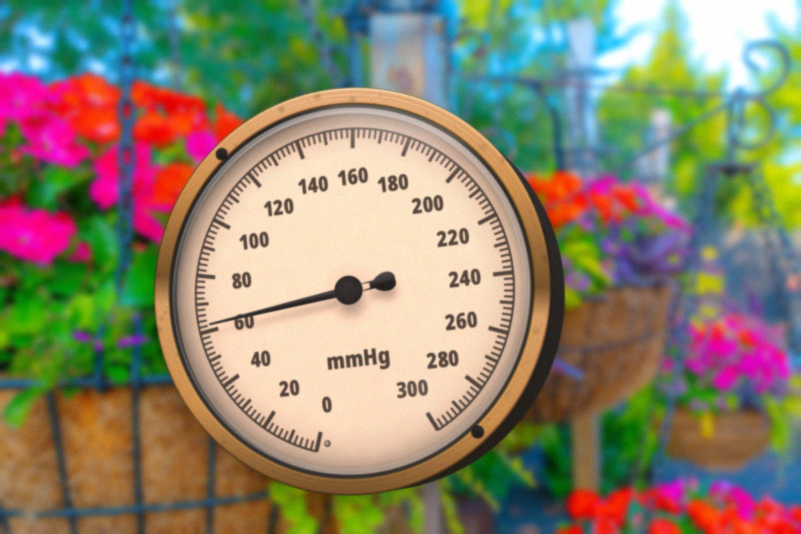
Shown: 62
